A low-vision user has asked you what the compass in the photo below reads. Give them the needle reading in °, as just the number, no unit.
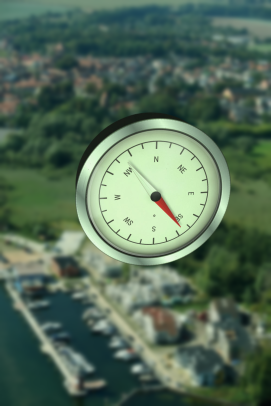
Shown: 142.5
